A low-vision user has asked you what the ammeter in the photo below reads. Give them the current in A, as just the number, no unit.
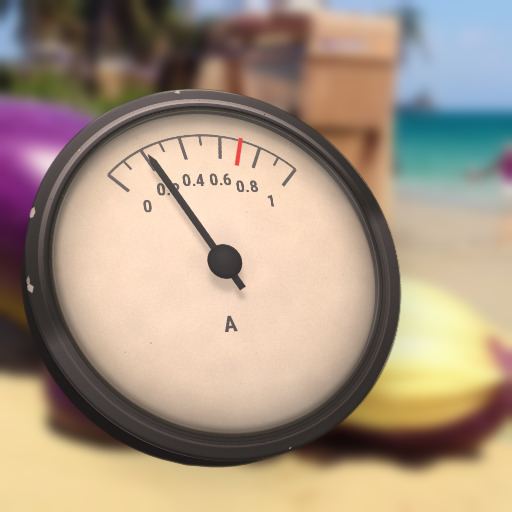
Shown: 0.2
